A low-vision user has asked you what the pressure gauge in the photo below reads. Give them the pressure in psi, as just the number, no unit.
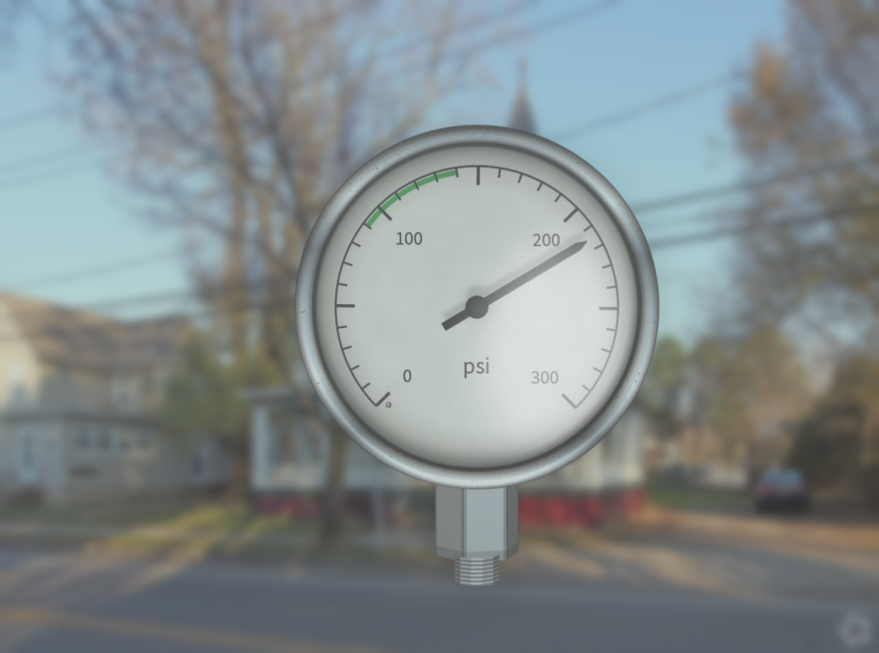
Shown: 215
